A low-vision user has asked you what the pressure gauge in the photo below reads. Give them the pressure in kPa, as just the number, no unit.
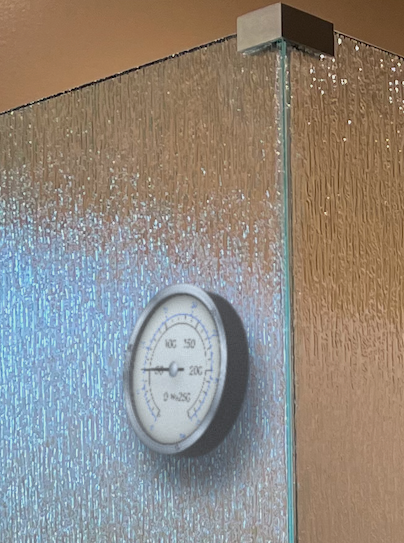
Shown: 50
